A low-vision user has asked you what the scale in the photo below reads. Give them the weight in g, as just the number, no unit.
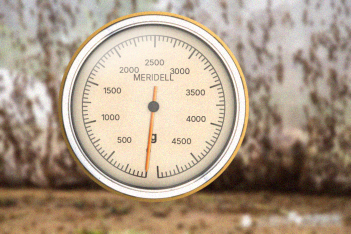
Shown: 0
